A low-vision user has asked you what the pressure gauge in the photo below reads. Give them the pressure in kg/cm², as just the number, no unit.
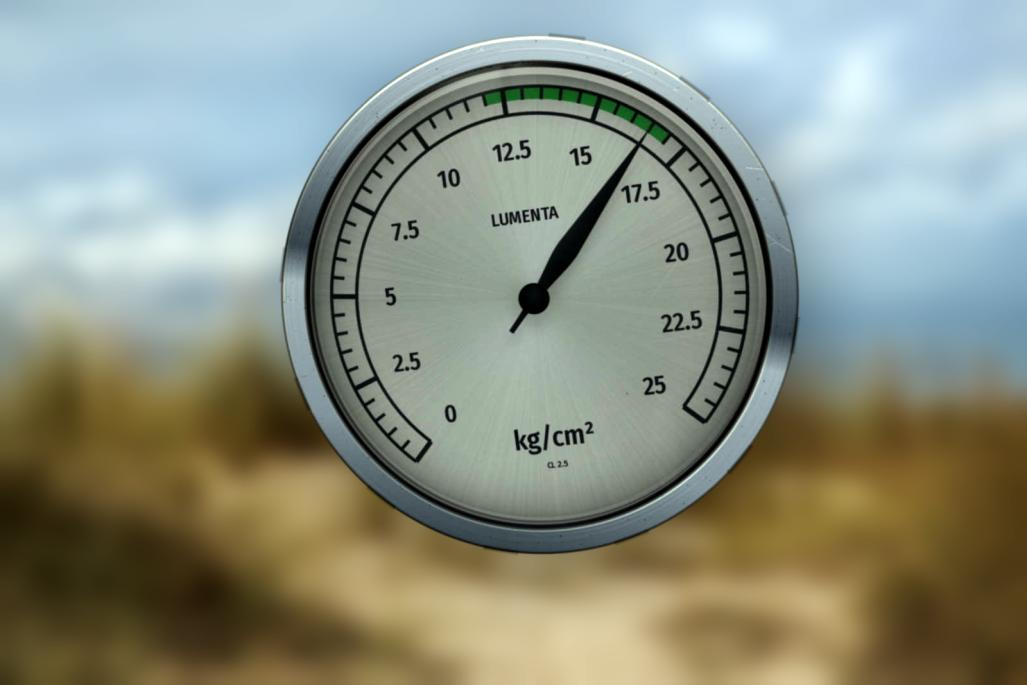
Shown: 16.5
